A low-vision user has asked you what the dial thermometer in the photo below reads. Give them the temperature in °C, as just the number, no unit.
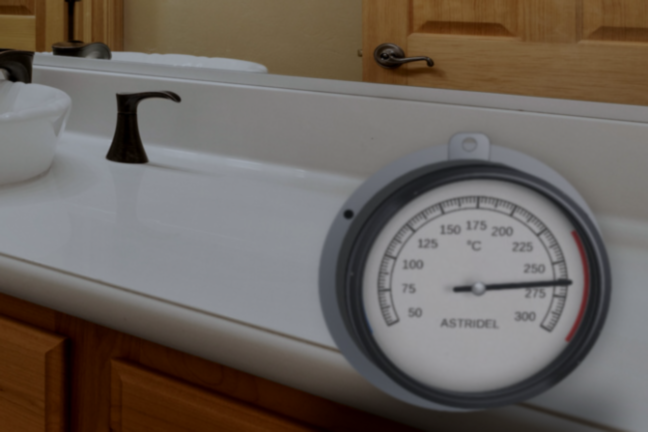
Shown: 262.5
